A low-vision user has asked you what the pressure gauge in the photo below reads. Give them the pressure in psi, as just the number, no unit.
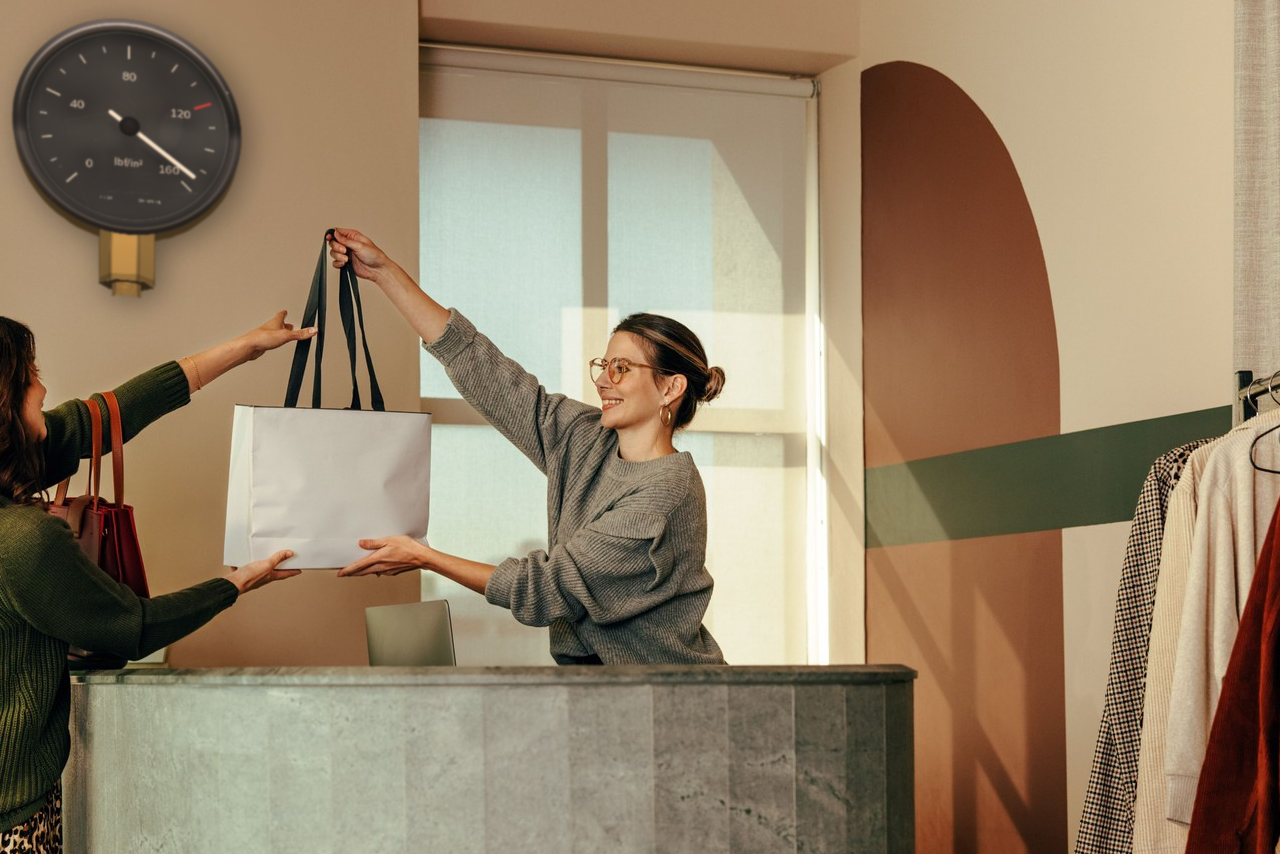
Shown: 155
